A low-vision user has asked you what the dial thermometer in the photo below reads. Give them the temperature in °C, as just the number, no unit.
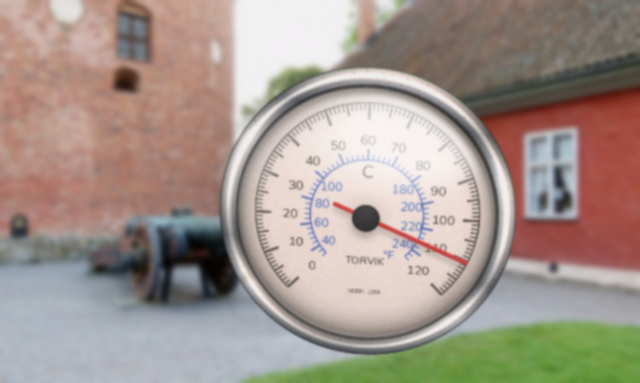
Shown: 110
